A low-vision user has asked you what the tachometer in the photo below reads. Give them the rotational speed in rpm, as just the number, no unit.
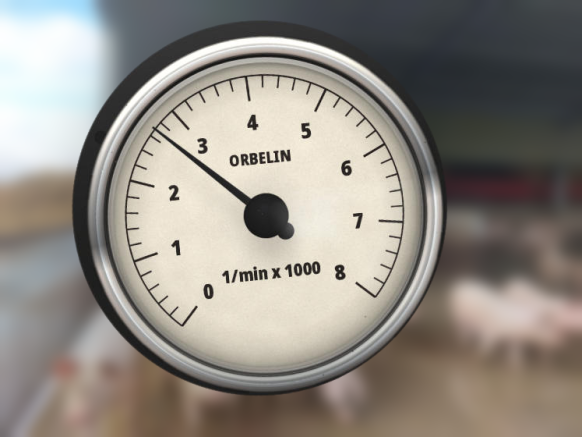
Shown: 2700
